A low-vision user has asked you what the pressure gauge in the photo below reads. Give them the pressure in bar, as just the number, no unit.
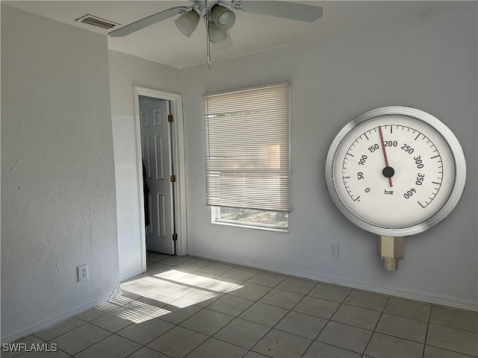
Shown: 180
